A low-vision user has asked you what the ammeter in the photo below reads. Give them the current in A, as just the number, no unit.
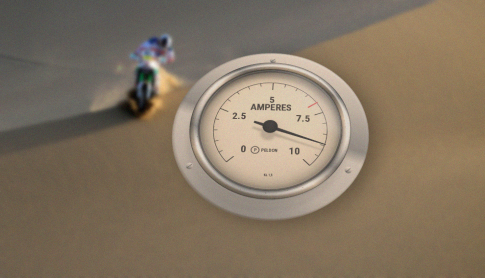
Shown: 9
